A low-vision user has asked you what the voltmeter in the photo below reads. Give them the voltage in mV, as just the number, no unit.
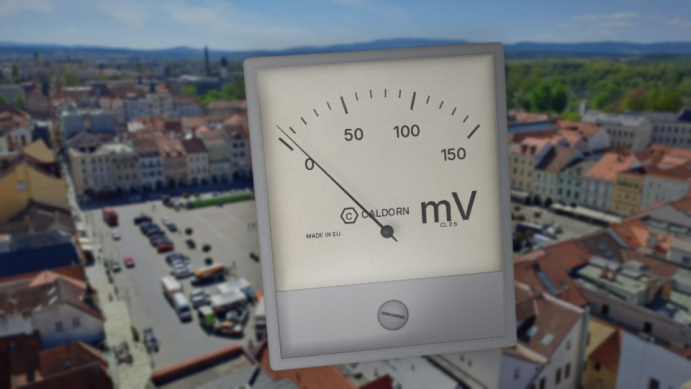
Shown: 5
